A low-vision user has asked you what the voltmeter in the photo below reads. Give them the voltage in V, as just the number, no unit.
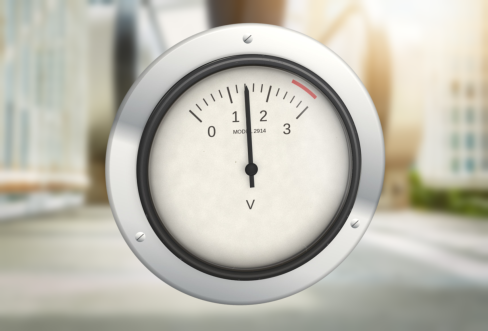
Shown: 1.4
